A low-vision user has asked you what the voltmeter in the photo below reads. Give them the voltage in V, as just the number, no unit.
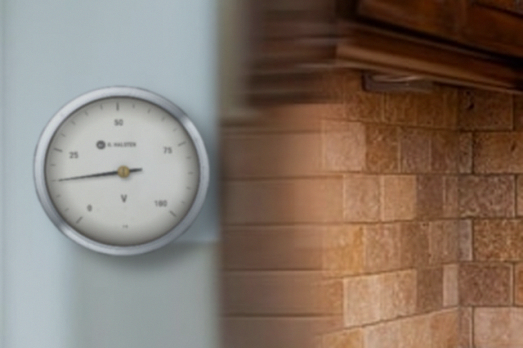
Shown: 15
